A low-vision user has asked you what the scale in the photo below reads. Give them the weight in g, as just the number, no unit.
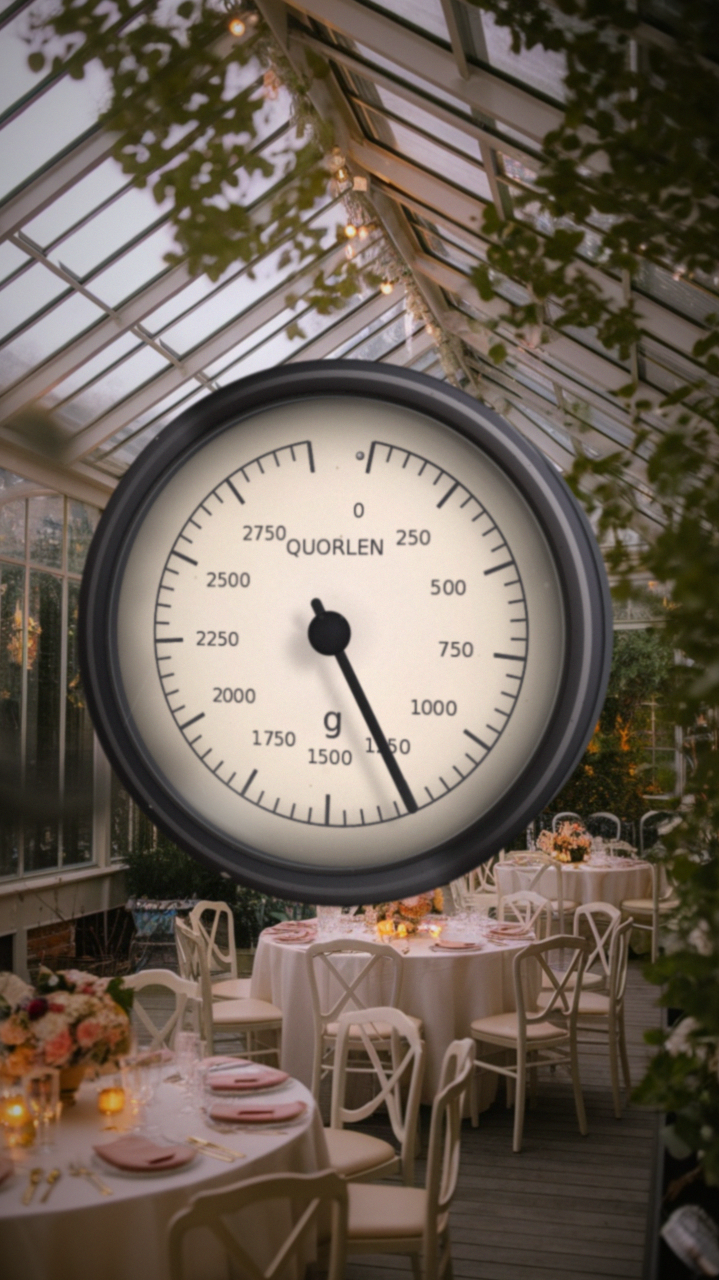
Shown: 1250
